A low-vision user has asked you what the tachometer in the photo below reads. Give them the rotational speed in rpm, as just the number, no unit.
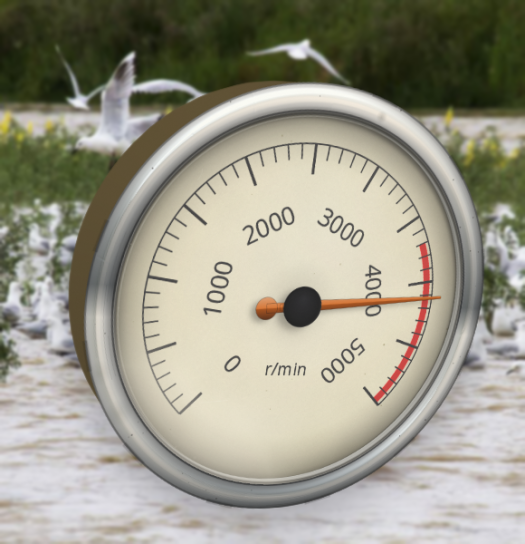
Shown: 4100
